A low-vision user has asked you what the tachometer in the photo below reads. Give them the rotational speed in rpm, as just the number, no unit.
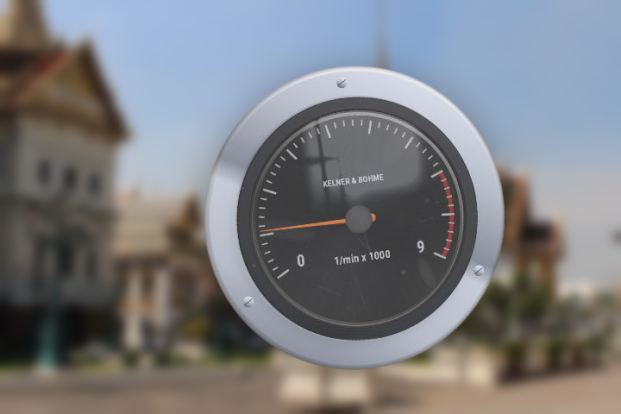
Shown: 1100
